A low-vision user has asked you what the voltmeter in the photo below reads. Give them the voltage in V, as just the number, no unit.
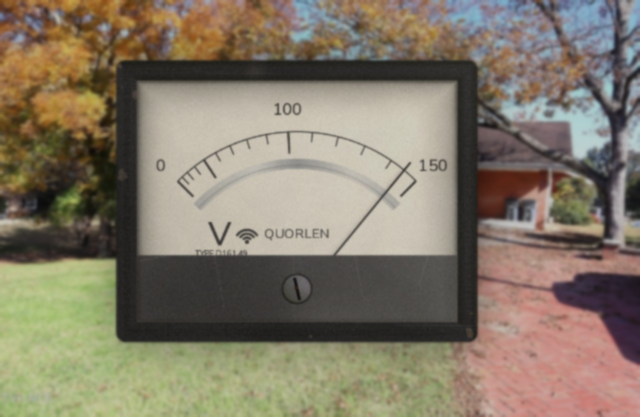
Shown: 145
